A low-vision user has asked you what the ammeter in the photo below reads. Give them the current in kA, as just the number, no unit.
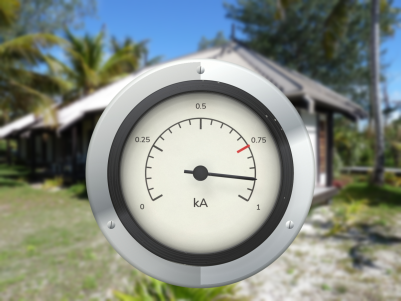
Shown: 0.9
